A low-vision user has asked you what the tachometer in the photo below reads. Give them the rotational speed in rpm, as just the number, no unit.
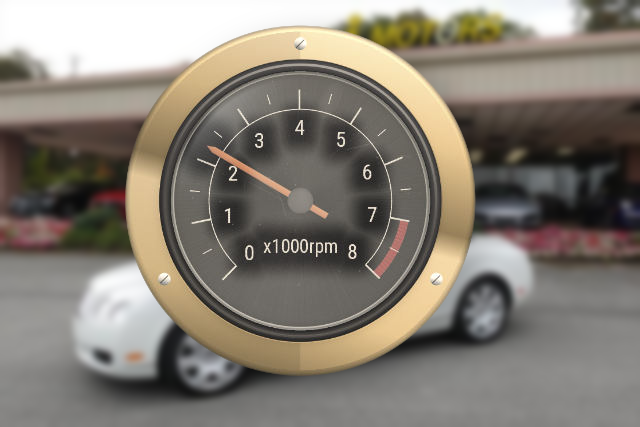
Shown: 2250
